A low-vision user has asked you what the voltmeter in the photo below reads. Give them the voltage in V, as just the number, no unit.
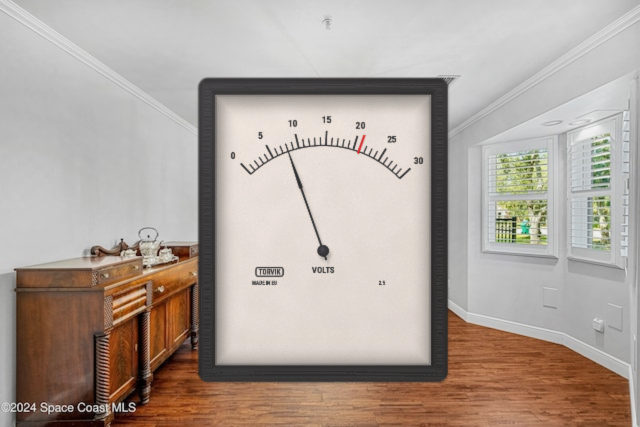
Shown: 8
